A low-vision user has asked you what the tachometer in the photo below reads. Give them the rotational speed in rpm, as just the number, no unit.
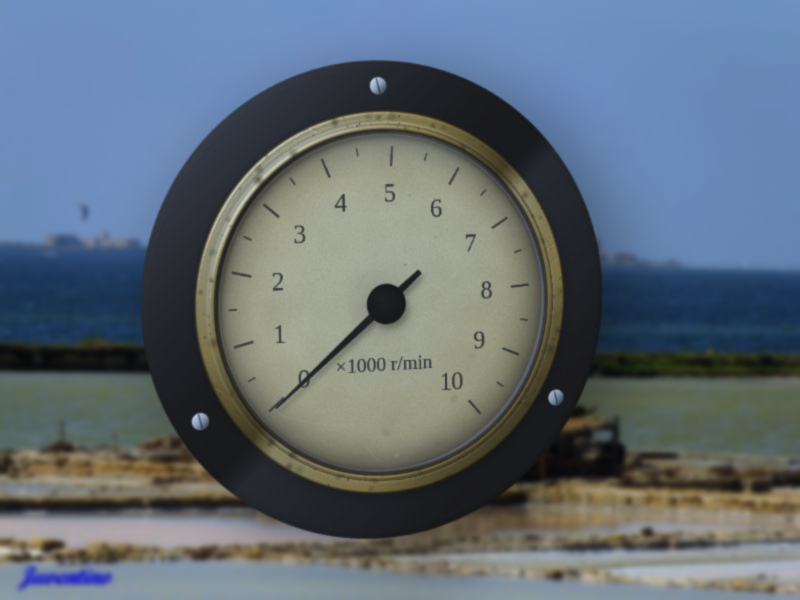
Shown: 0
